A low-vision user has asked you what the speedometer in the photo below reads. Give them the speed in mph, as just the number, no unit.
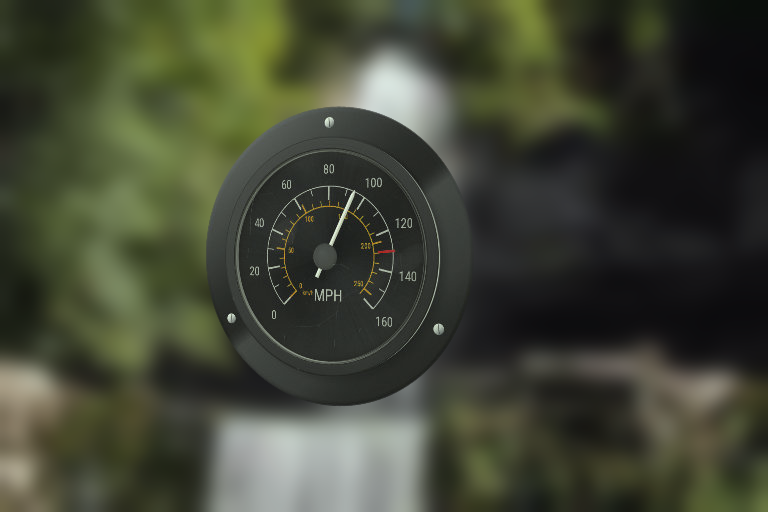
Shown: 95
